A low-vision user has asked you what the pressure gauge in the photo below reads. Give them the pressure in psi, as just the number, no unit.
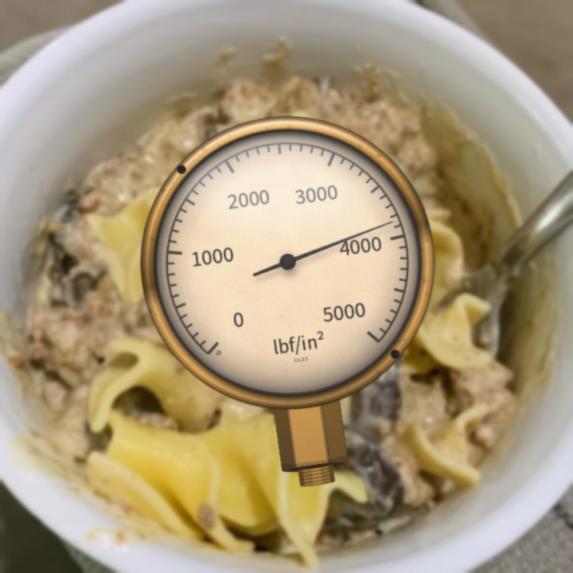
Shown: 3850
